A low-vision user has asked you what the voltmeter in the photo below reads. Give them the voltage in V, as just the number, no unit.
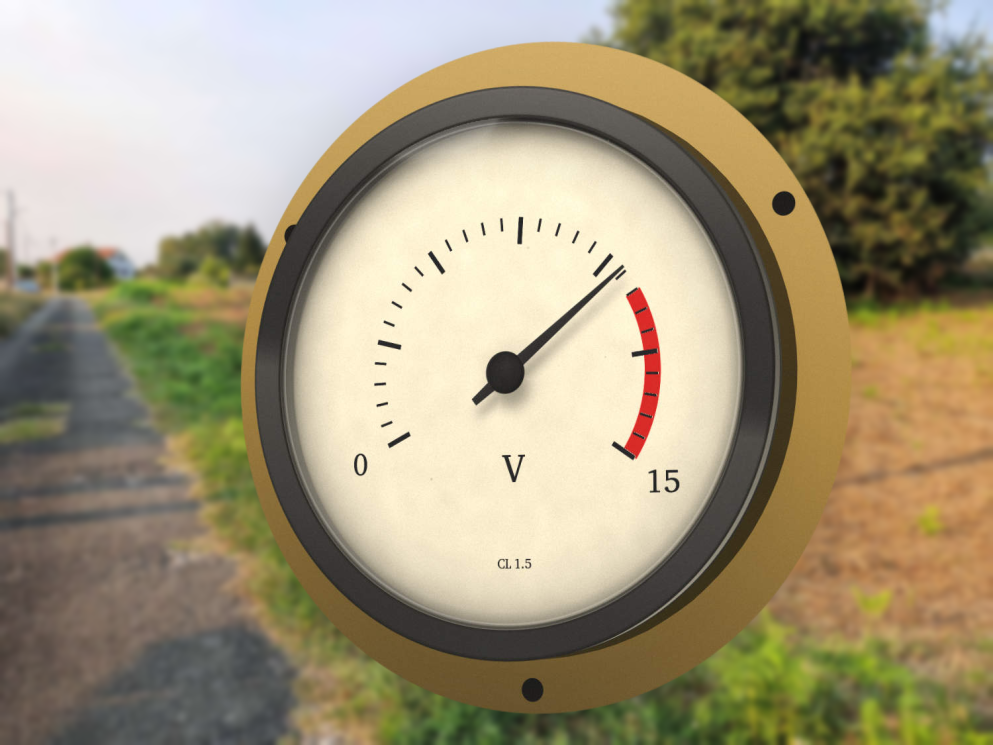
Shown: 10.5
